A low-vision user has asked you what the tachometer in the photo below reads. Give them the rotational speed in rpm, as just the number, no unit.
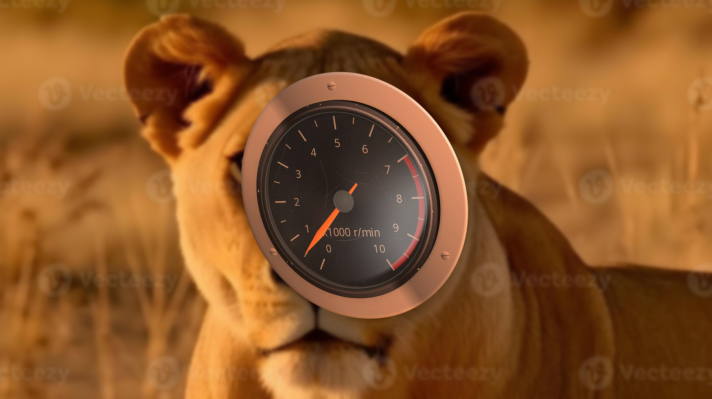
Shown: 500
